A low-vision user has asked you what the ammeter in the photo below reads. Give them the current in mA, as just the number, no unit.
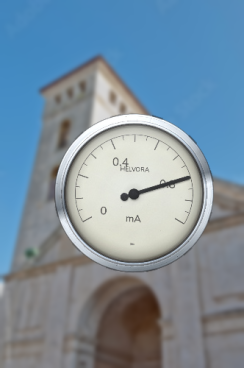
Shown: 0.8
